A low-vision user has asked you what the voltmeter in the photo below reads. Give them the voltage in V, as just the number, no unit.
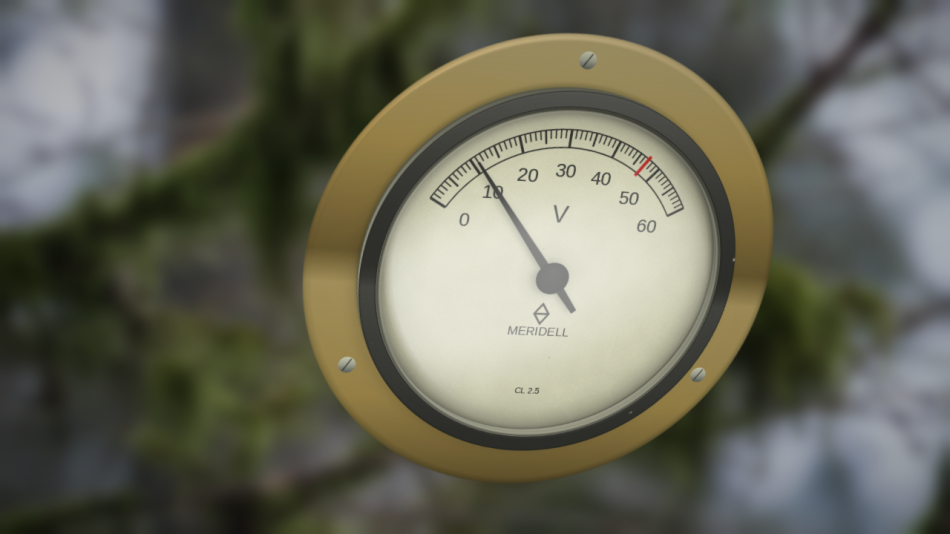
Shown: 11
